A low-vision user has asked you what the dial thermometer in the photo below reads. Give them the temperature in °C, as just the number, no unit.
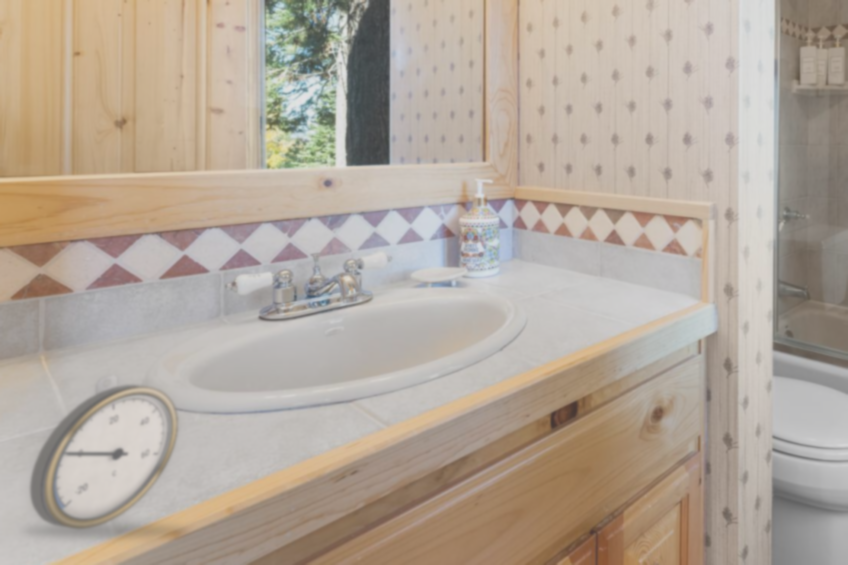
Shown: 0
